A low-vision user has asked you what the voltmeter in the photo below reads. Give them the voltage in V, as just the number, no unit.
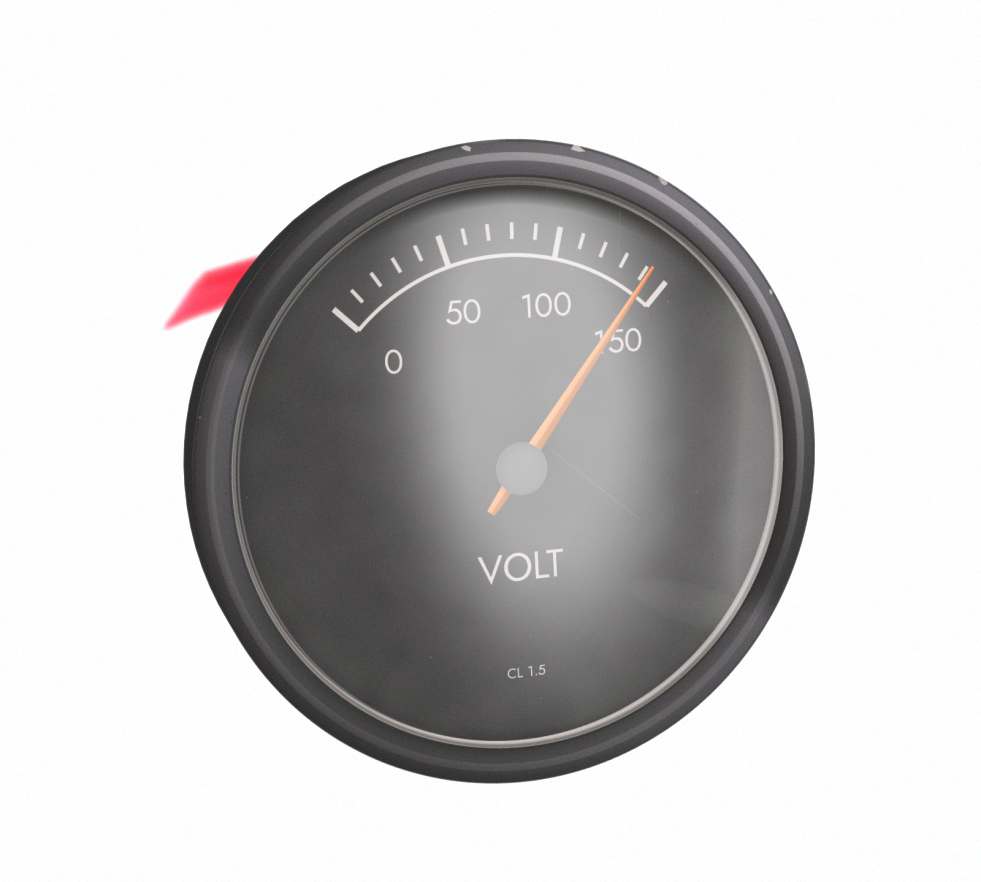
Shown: 140
